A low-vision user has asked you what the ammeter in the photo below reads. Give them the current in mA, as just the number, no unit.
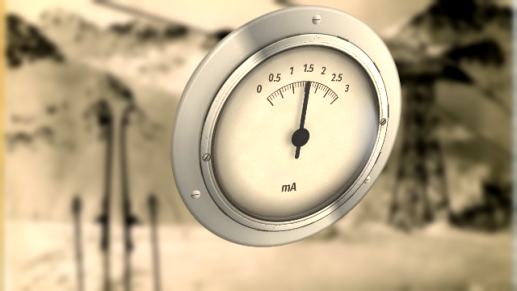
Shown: 1.5
